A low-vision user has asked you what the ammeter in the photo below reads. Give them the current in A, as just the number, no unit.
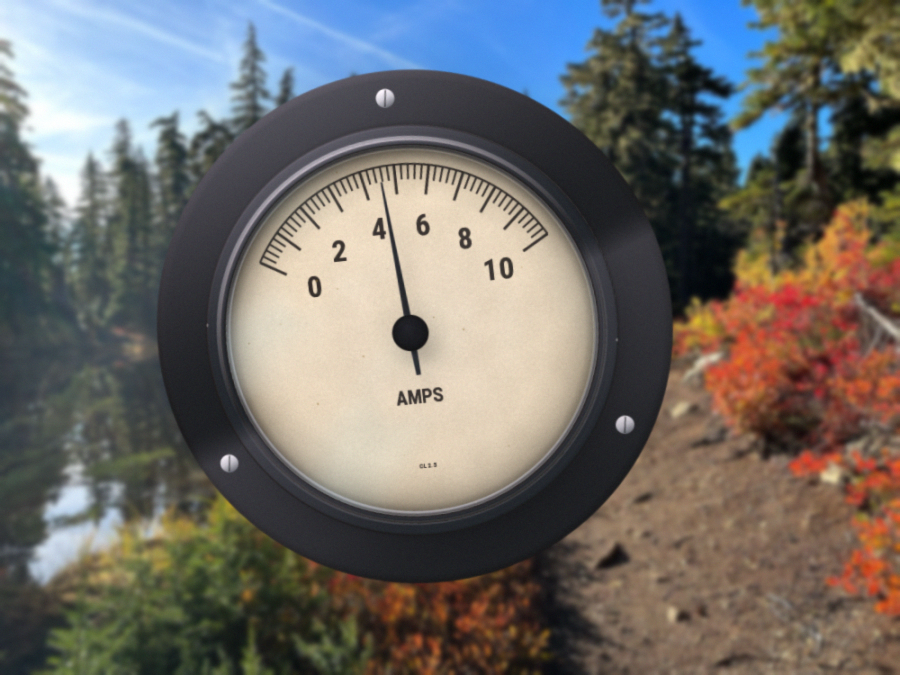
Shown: 4.6
